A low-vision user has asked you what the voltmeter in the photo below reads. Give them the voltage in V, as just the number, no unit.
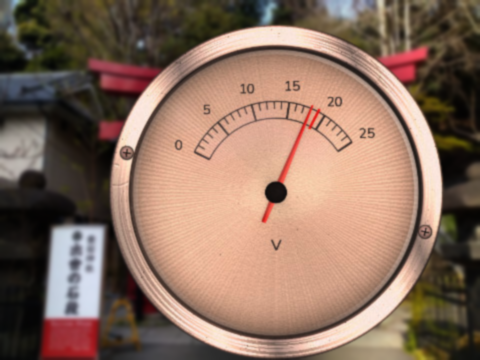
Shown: 18
